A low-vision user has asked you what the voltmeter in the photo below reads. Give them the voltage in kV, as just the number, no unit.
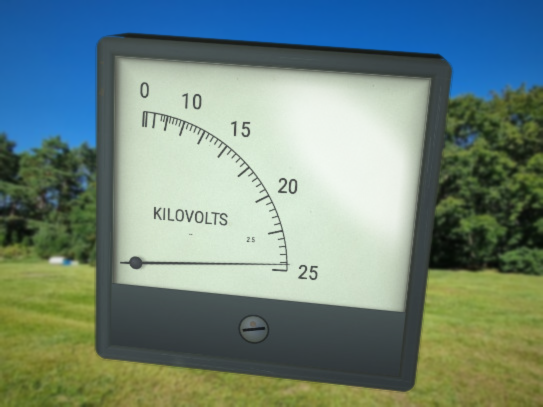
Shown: 24.5
